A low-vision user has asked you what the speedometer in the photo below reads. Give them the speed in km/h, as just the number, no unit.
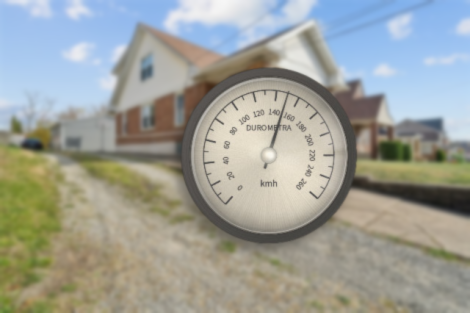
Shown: 150
